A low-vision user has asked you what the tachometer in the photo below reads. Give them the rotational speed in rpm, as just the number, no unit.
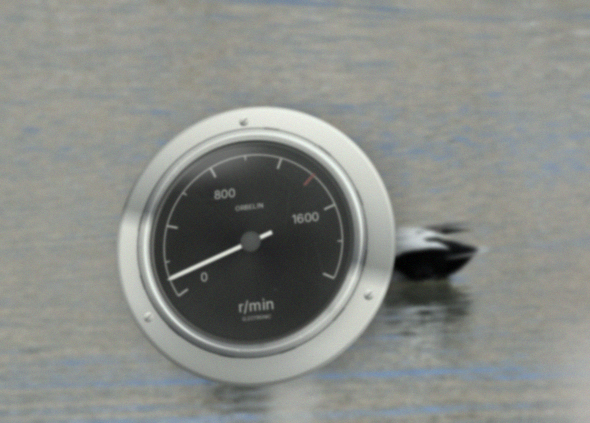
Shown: 100
